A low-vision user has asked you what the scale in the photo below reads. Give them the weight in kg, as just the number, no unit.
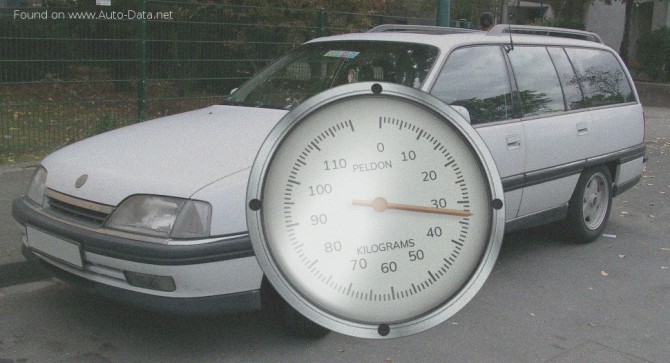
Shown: 33
